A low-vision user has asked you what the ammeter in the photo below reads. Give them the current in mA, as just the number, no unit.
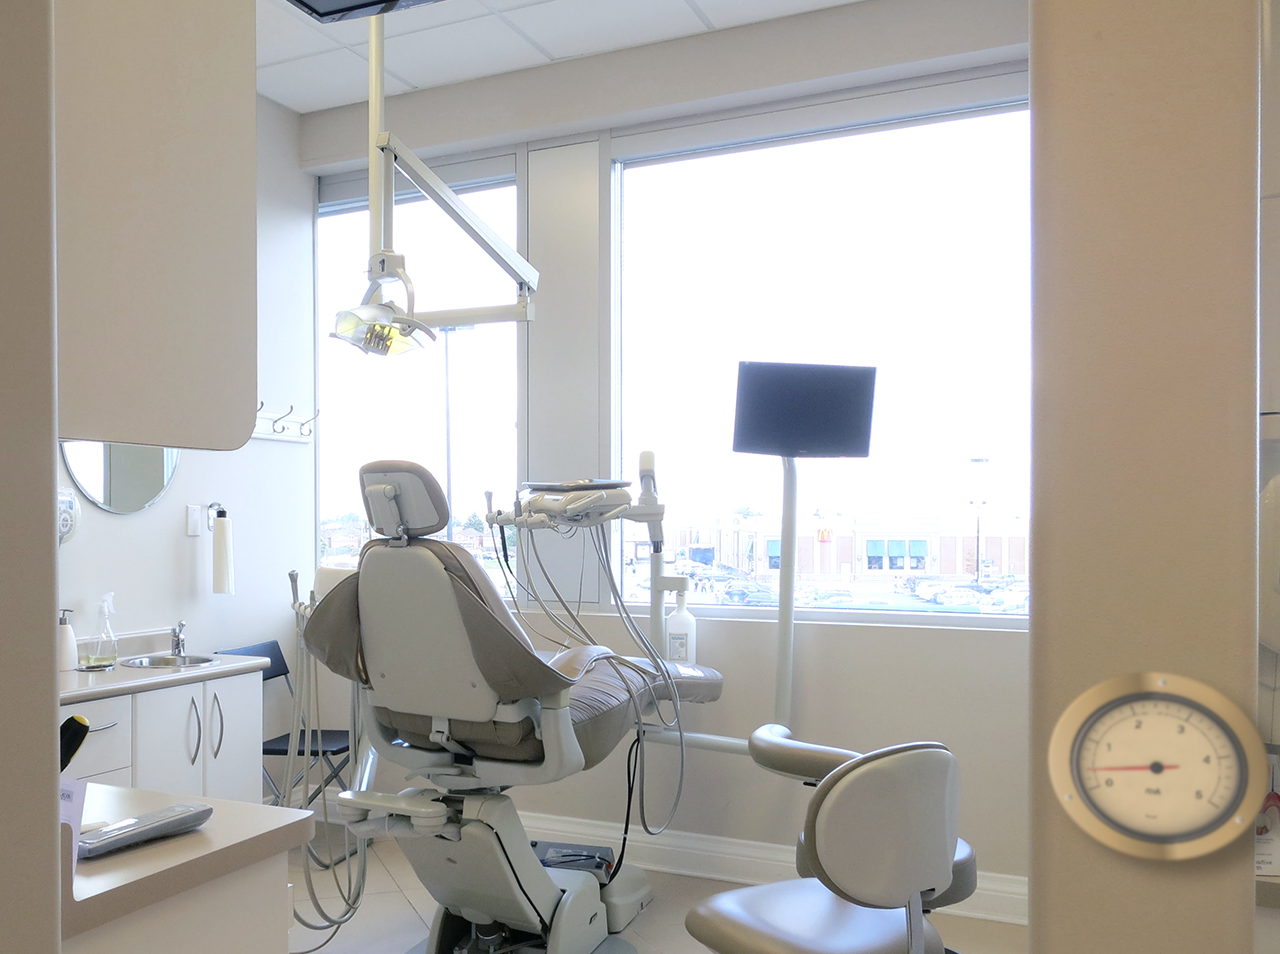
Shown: 0.4
